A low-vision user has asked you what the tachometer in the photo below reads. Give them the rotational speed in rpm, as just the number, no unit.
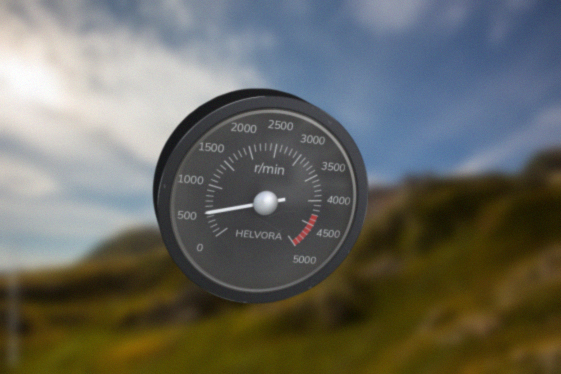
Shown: 500
